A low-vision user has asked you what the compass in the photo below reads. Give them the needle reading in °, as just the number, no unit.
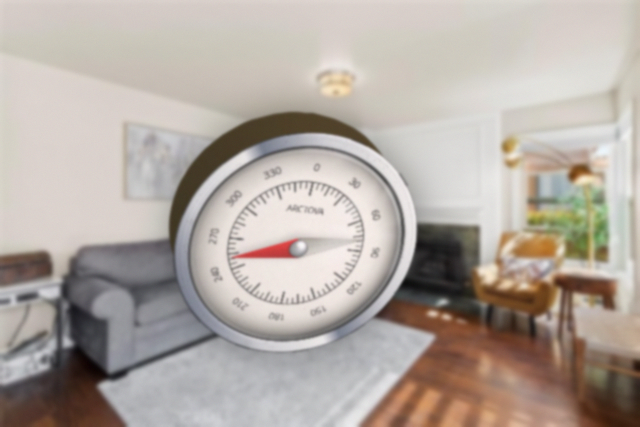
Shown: 255
